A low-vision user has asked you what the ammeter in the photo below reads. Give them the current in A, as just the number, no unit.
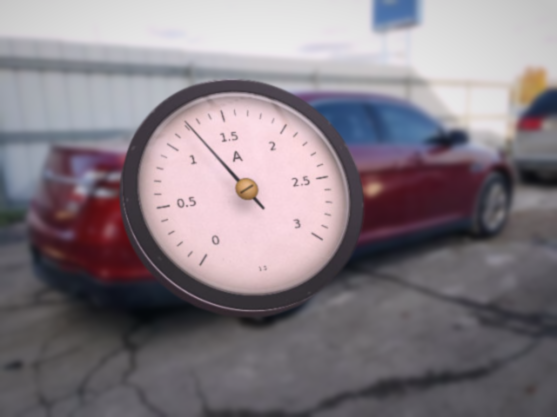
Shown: 1.2
